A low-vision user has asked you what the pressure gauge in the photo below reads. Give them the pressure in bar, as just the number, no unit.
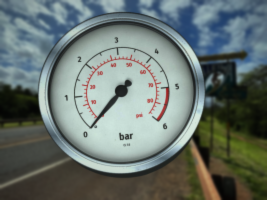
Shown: 0
